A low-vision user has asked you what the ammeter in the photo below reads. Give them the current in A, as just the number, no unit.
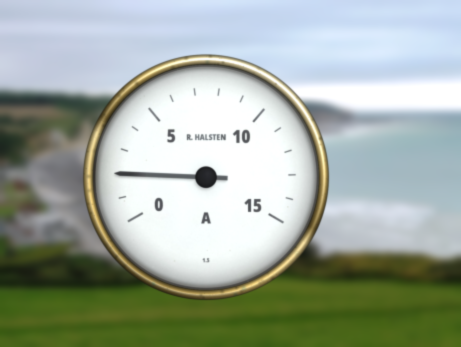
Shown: 2
